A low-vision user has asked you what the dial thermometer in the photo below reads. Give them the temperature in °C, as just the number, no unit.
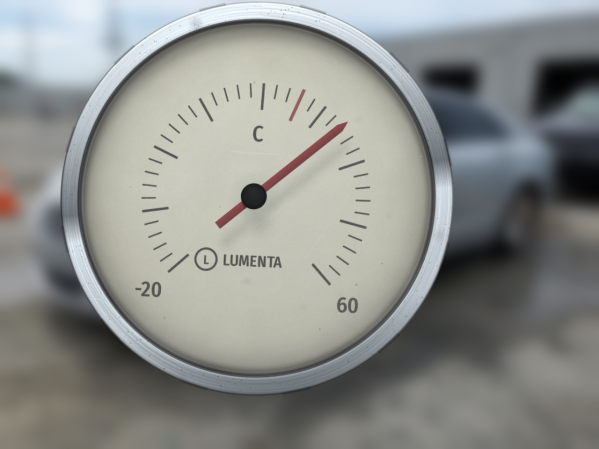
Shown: 34
